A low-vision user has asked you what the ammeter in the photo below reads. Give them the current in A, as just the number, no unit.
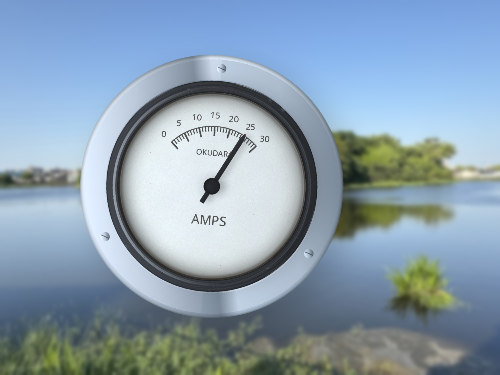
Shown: 25
